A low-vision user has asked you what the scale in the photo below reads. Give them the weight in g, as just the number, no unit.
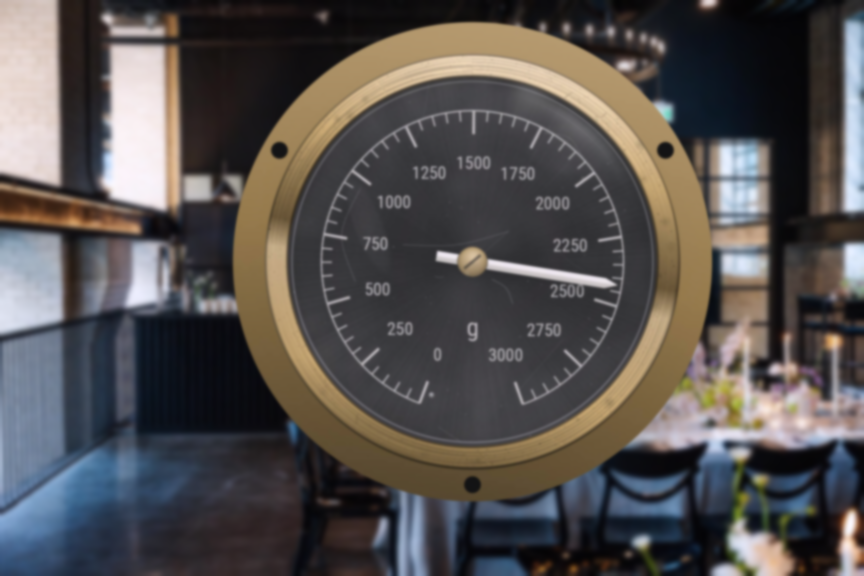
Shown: 2425
